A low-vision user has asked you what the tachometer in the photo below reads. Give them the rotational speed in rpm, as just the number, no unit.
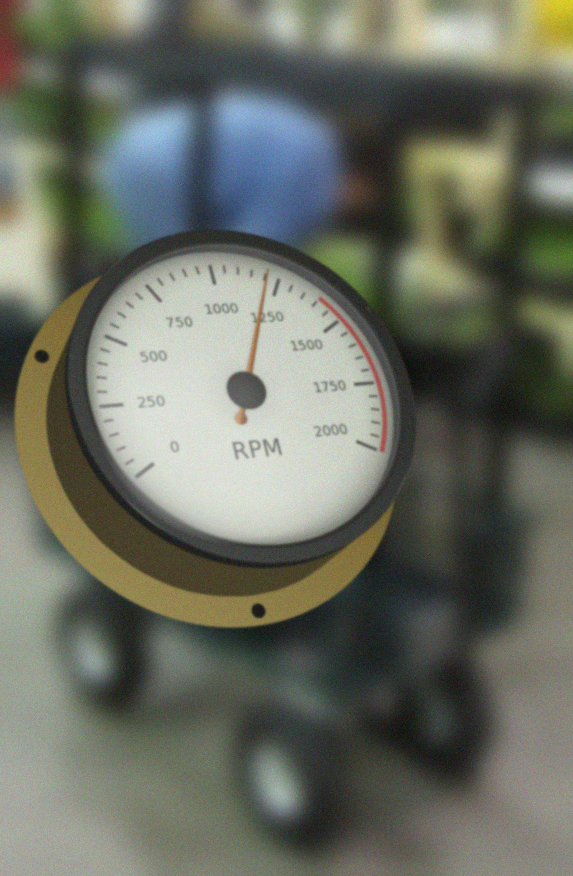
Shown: 1200
